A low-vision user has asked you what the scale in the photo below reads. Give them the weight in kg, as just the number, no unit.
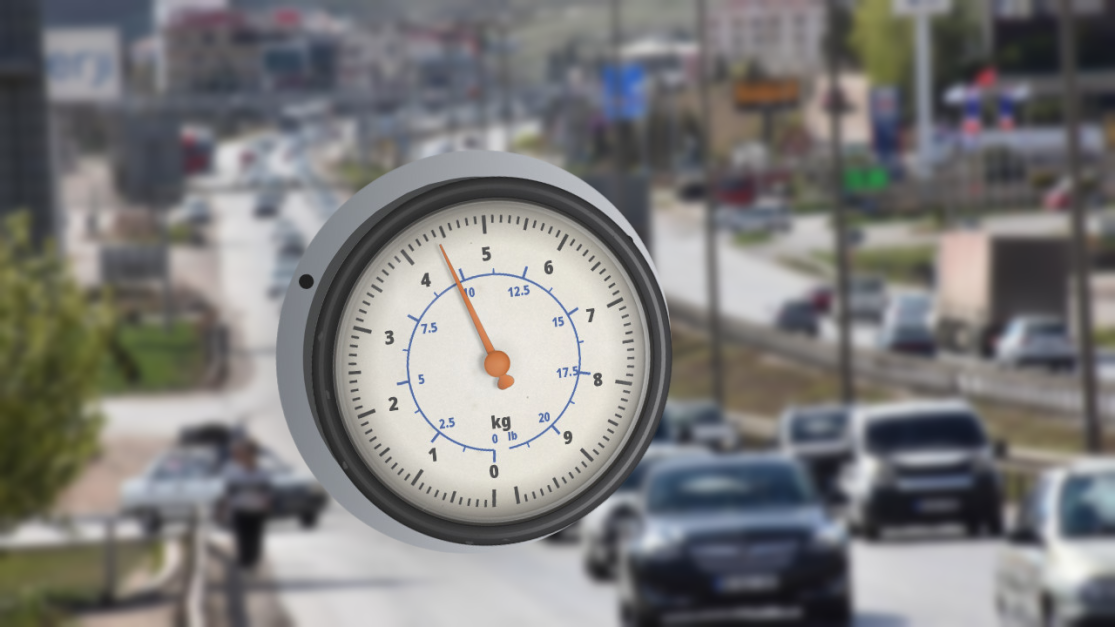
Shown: 4.4
